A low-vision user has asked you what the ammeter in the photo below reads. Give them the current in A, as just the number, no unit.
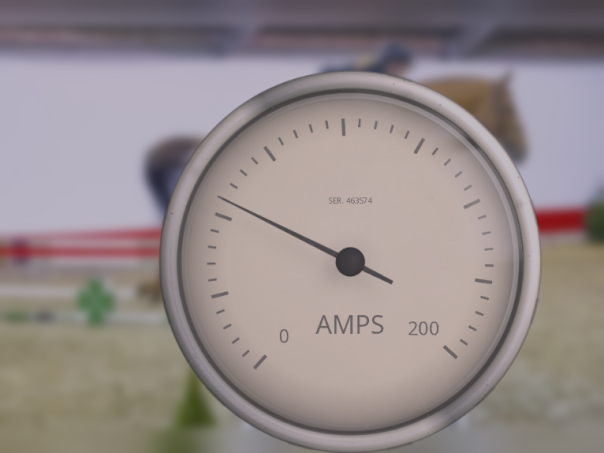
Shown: 55
